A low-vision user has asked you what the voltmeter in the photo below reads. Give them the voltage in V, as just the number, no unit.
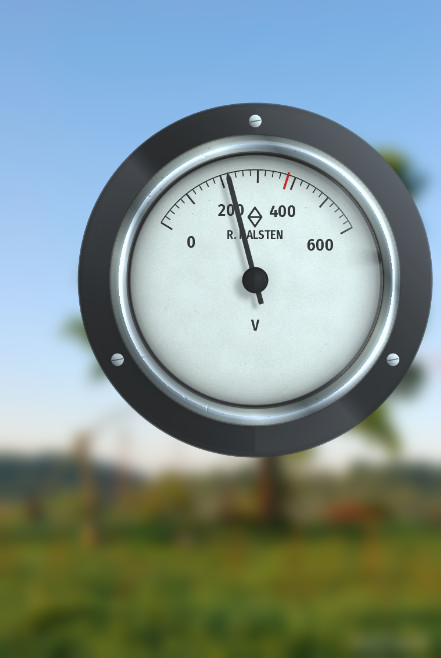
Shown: 220
